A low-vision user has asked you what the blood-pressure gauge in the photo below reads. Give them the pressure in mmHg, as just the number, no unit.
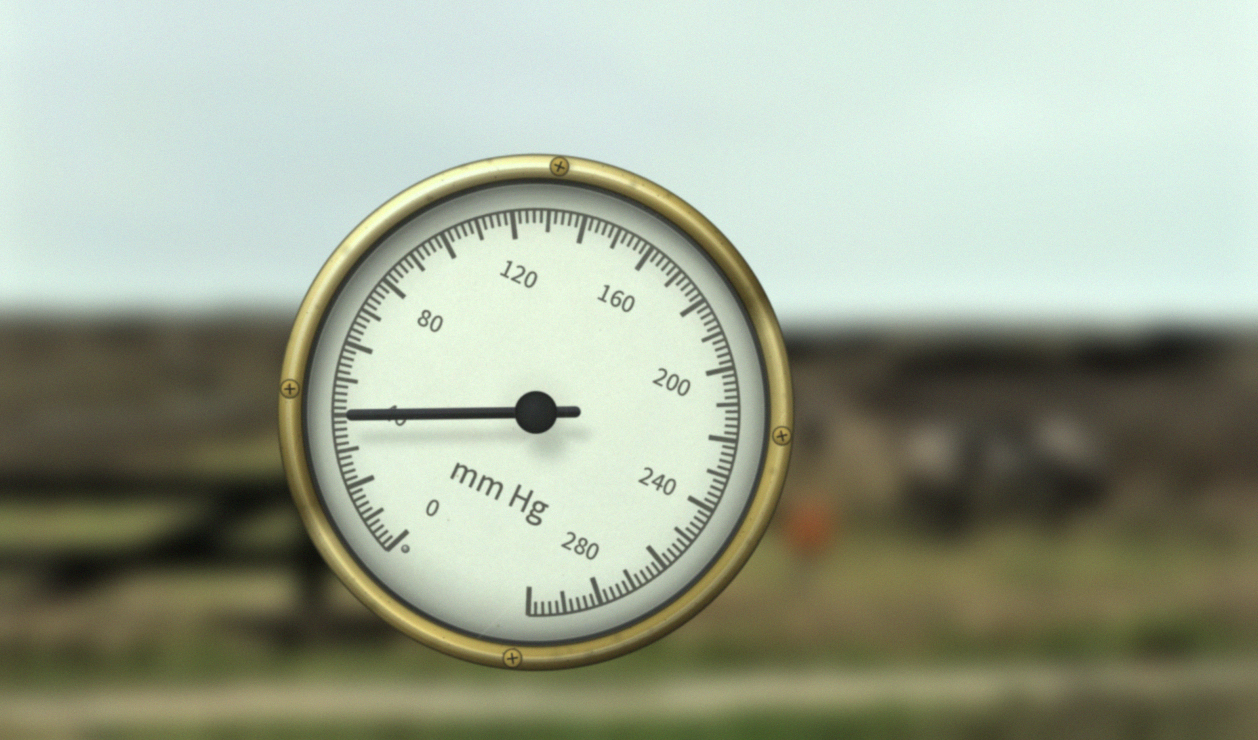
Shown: 40
